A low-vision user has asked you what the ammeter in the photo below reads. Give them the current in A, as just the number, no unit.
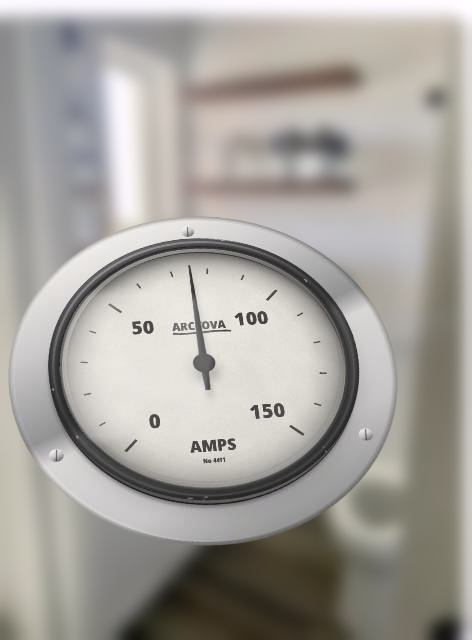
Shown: 75
